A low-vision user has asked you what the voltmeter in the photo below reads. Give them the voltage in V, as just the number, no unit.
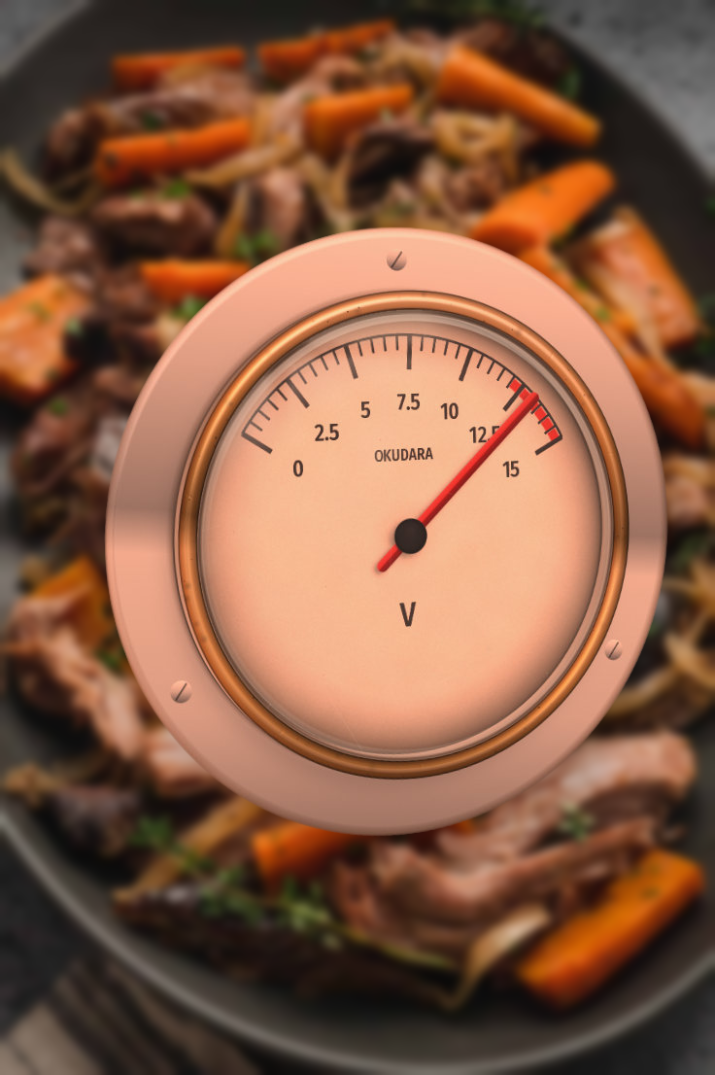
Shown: 13
